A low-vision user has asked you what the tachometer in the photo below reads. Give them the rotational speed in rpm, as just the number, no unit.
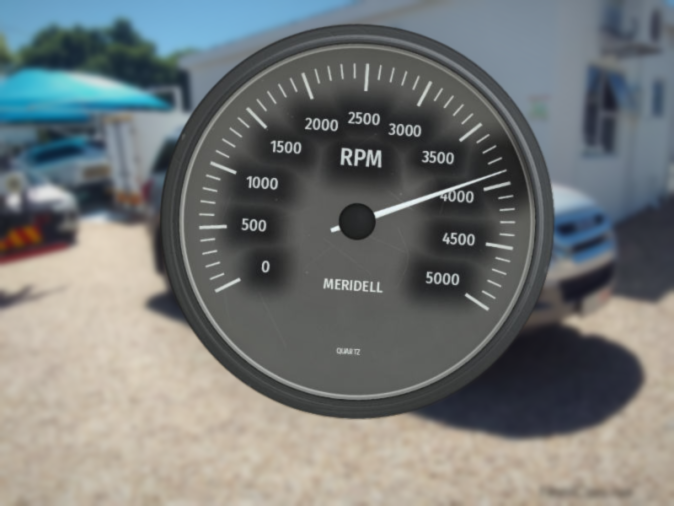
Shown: 3900
